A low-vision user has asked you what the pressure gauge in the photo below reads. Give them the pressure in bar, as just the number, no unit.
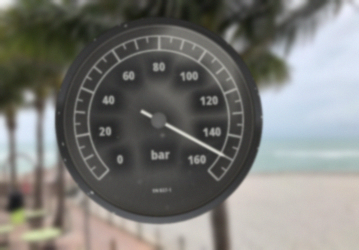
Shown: 150
